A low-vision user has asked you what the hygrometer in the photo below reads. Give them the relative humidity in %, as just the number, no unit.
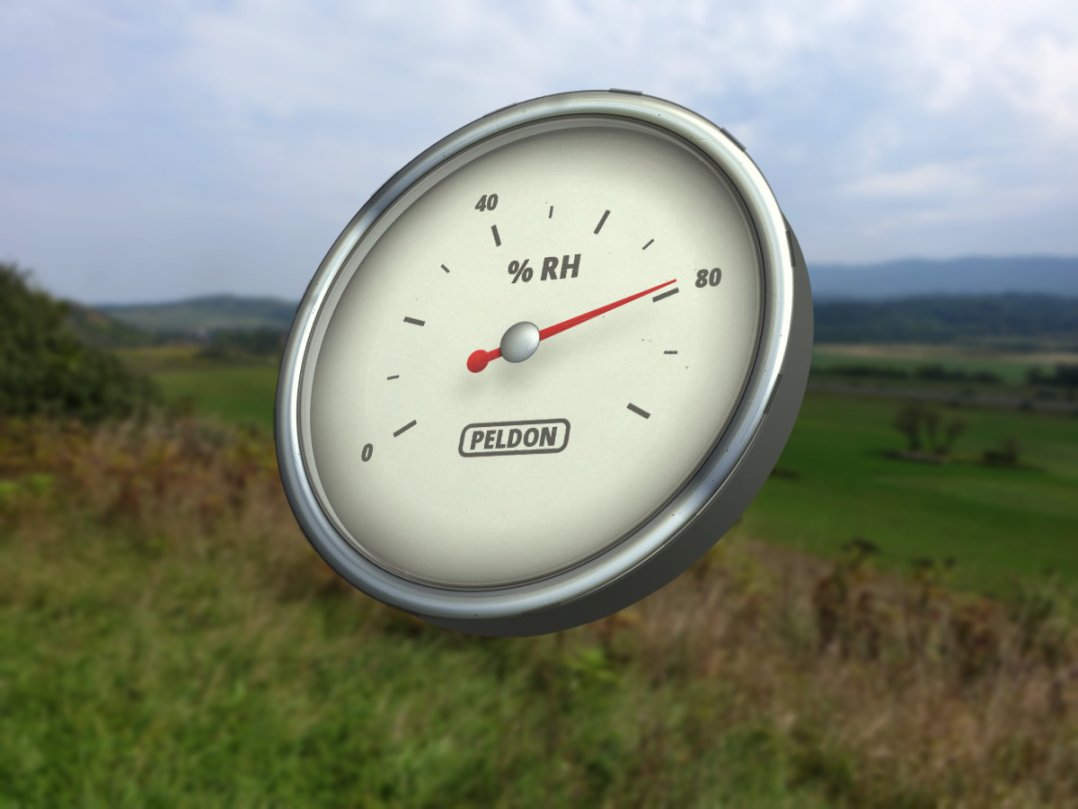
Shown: 80
